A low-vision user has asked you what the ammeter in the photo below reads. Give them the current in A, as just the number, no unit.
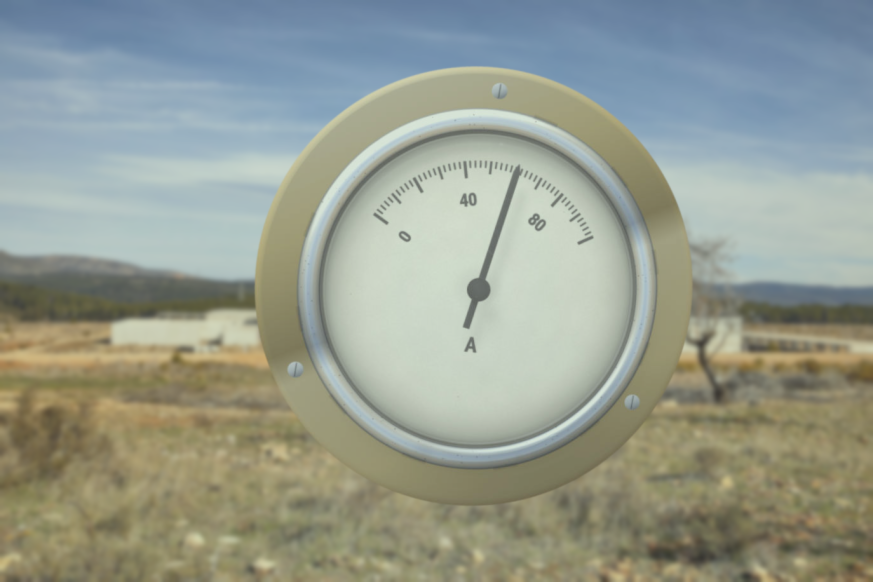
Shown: 60
